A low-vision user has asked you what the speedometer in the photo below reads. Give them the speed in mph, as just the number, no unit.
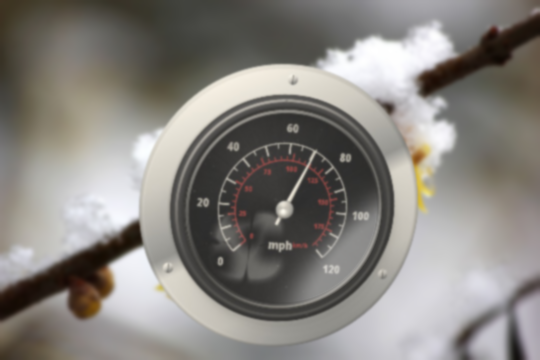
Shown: 70
